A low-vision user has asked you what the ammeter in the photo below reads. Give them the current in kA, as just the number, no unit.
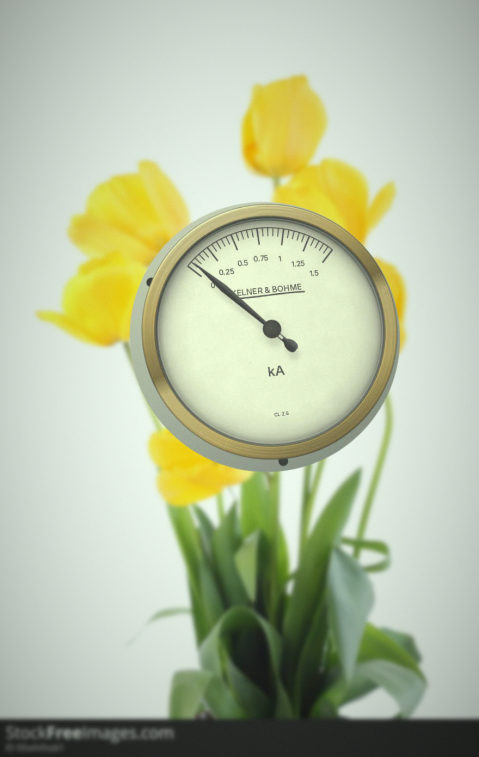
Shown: 0.05
